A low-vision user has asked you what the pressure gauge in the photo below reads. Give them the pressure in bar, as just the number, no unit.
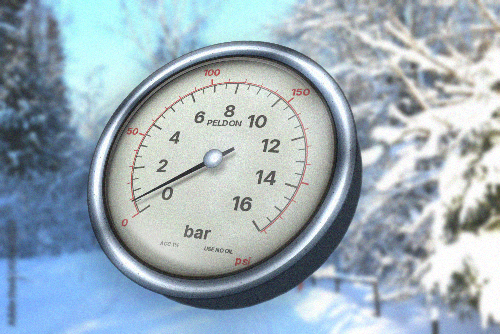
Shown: 0.5
